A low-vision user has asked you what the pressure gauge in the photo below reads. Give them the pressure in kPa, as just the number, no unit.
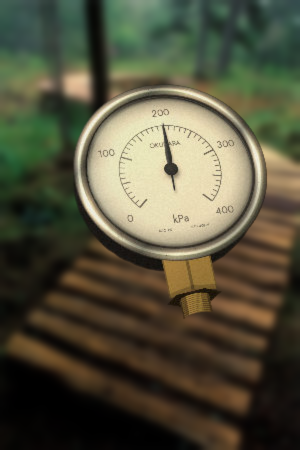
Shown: 200
